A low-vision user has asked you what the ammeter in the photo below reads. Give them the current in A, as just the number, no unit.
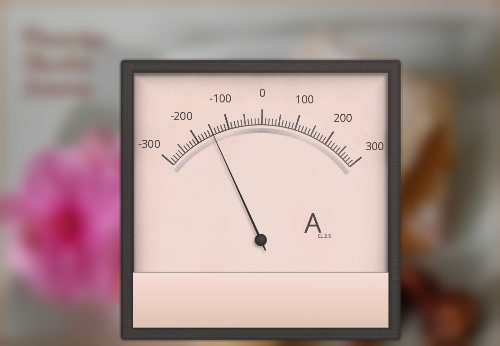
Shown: -150
